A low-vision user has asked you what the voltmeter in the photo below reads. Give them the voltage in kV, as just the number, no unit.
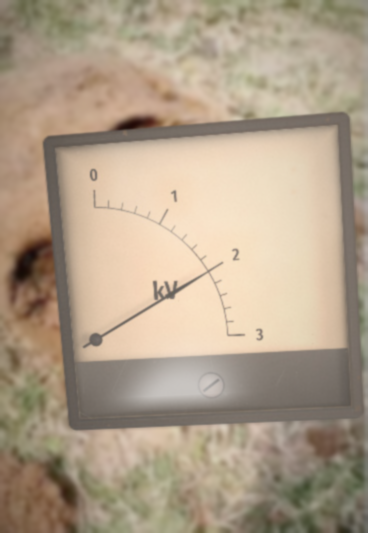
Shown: 2
